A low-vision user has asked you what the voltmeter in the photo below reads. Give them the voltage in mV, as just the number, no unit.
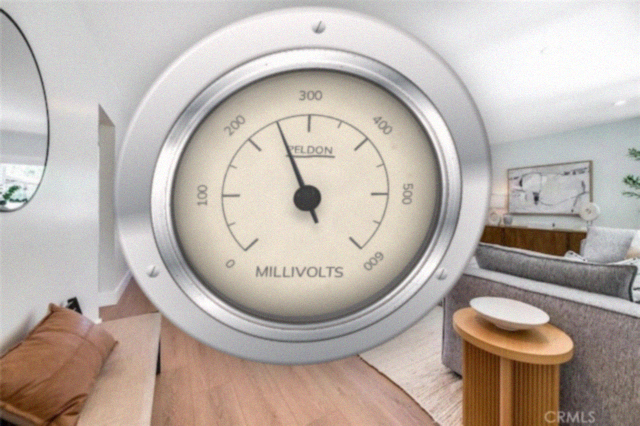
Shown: 250
